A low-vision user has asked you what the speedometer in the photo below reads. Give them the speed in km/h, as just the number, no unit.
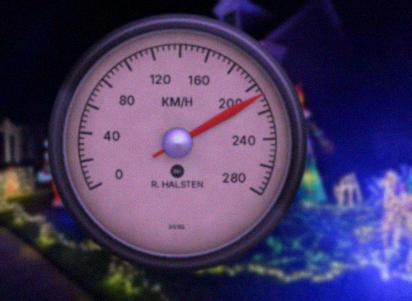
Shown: 208
